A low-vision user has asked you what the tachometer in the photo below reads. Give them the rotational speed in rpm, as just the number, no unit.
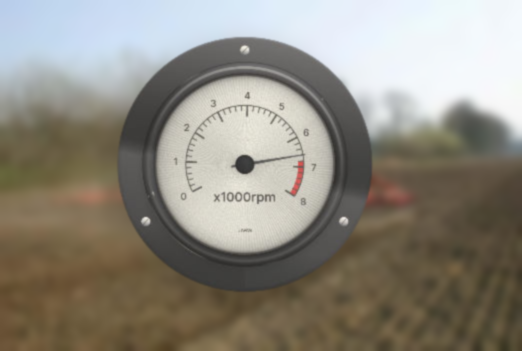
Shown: 6600
